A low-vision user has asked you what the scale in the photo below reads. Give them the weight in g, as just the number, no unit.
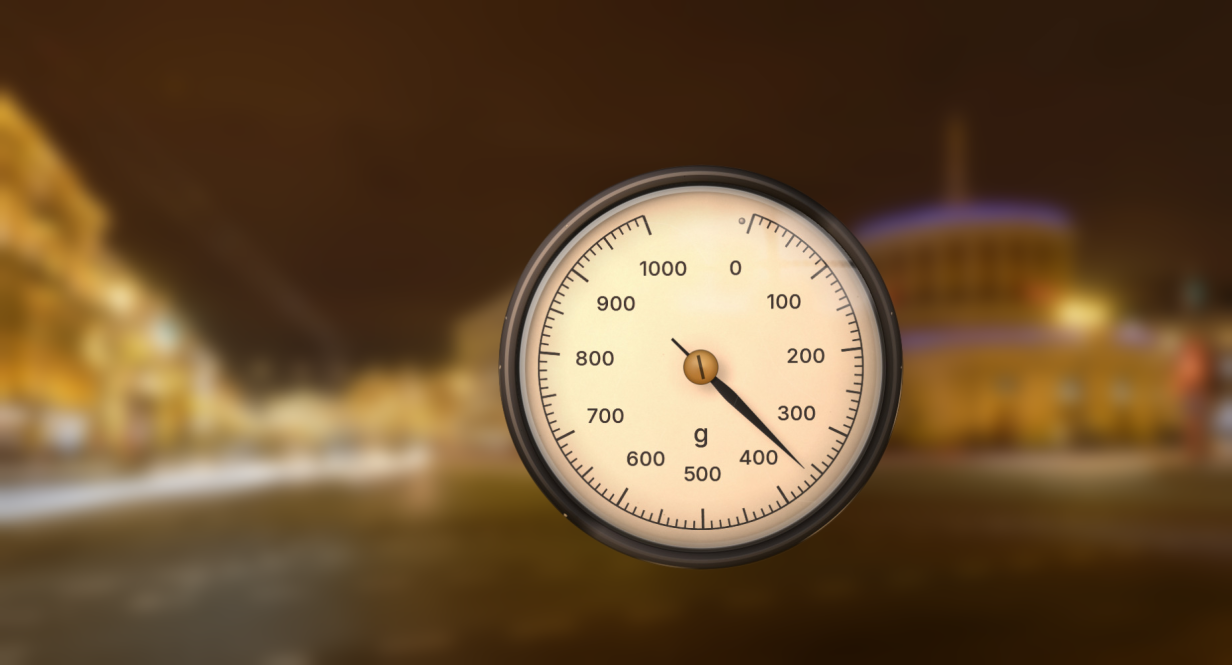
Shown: 360
